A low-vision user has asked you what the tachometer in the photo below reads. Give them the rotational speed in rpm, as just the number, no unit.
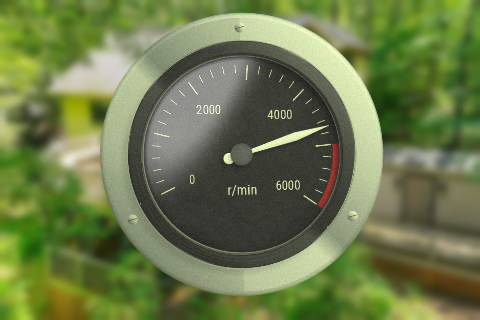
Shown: 4700
